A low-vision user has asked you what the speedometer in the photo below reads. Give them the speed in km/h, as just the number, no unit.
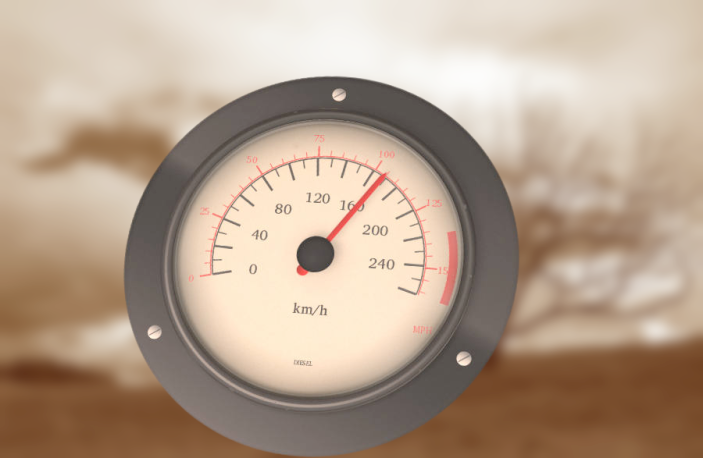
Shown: 170
